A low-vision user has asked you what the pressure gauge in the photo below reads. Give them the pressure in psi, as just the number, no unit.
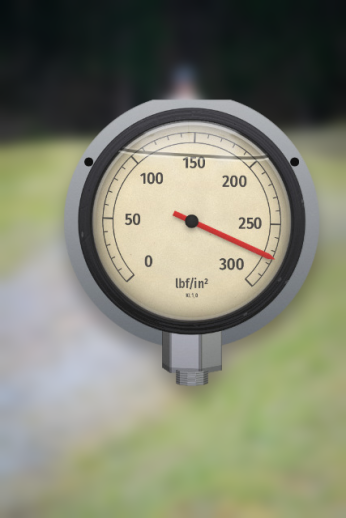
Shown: 275
